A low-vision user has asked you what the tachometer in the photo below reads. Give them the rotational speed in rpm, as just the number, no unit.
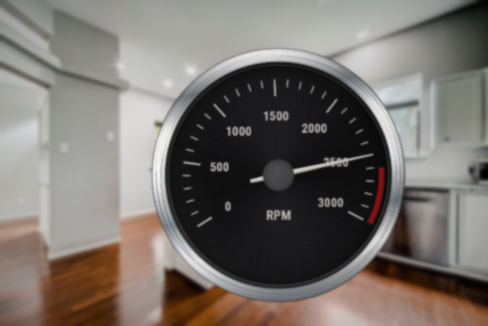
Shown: 2500
